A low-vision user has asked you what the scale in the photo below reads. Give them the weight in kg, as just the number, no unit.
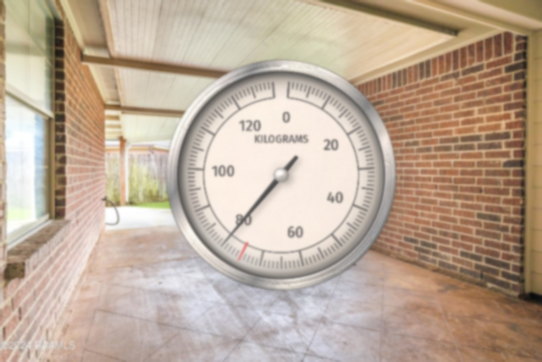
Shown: 80
